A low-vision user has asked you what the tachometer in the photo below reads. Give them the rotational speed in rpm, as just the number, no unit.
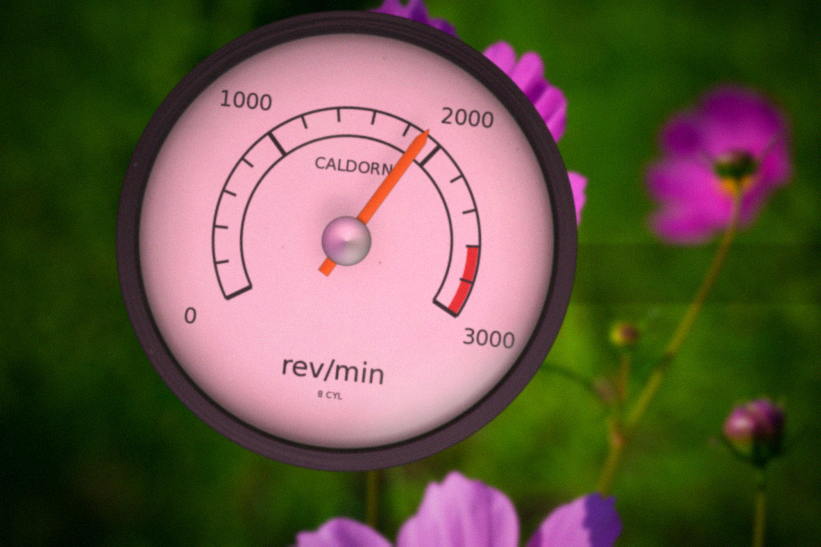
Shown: 1900
